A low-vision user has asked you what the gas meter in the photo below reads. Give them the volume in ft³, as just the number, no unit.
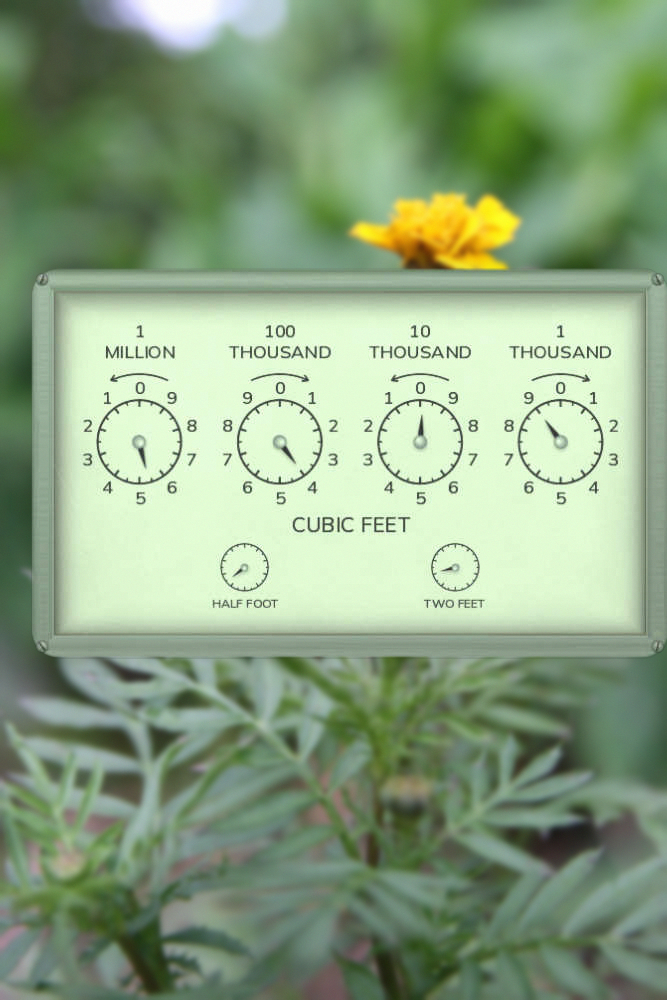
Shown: 539900
